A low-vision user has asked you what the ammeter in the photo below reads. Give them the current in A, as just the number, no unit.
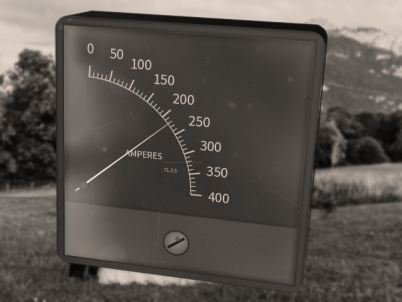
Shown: 220
